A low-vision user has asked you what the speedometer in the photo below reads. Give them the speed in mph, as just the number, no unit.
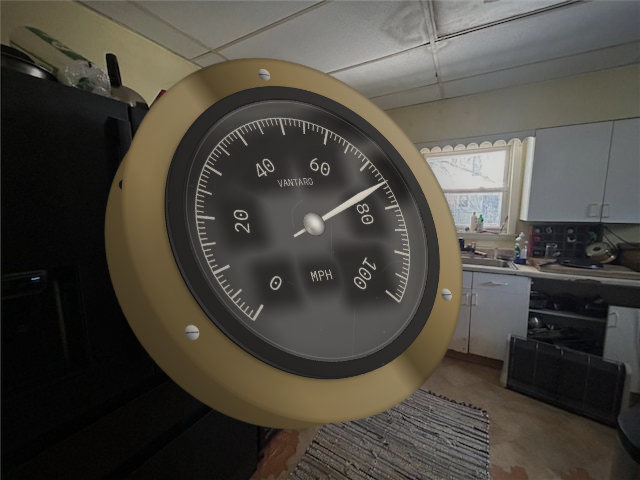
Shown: 75
